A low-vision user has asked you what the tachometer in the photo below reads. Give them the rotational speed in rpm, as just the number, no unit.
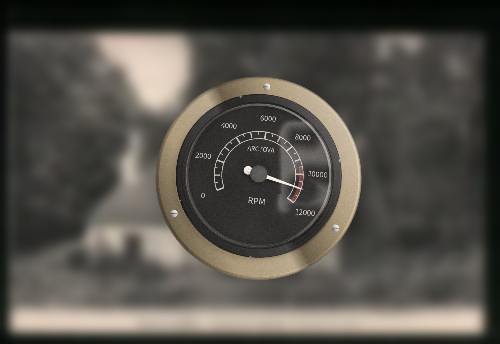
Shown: 11000
